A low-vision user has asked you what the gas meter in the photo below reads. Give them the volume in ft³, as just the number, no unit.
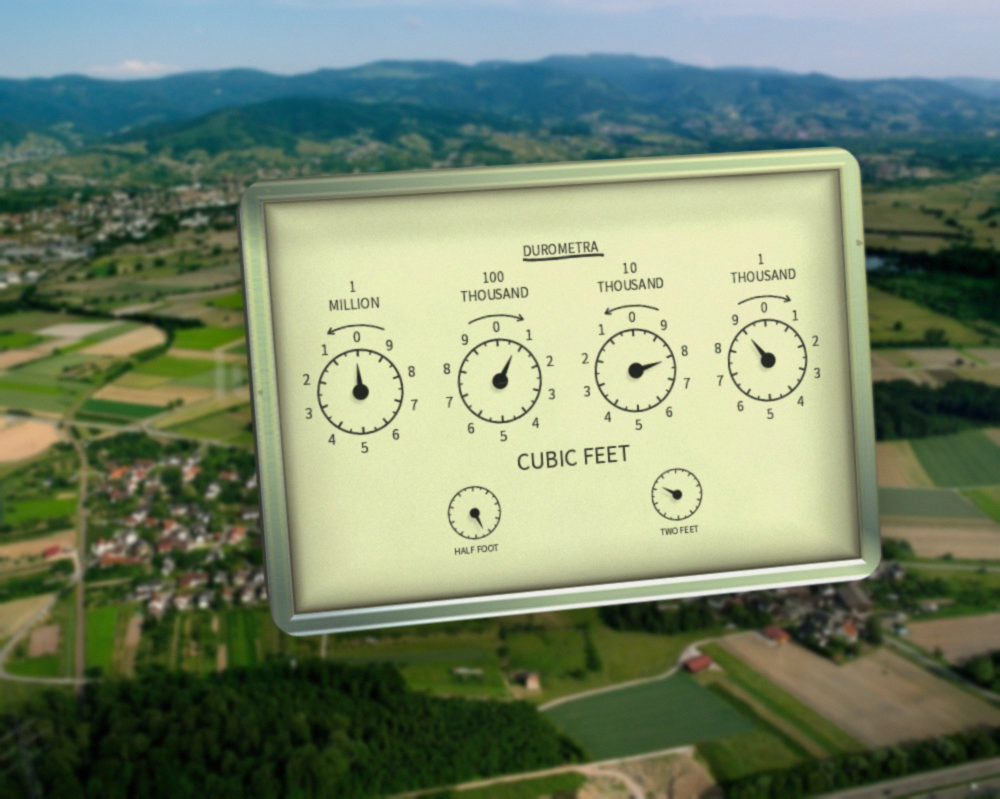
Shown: 7900
